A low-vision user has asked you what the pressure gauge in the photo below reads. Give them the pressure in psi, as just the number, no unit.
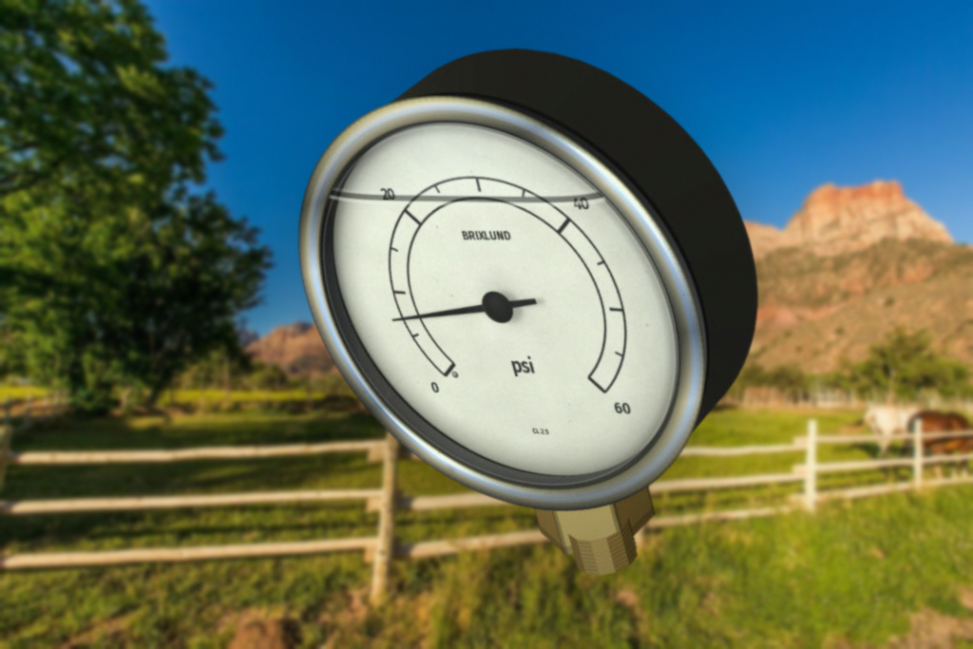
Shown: 7.5
